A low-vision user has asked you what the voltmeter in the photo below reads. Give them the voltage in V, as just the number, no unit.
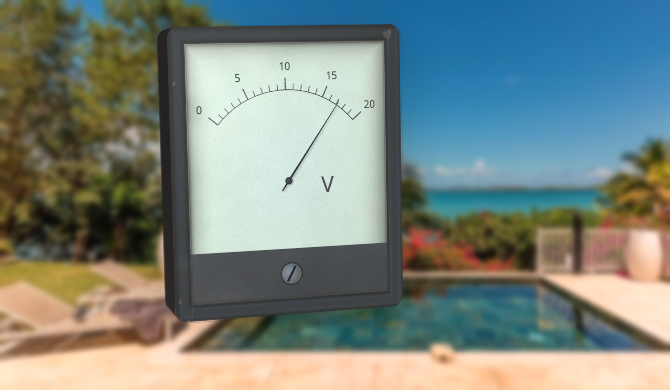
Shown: 17
